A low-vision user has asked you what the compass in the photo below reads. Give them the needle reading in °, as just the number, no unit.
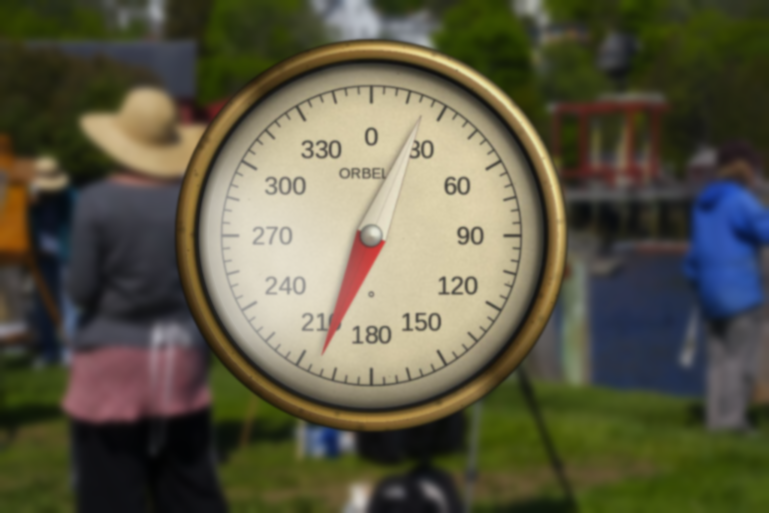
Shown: 202.5
